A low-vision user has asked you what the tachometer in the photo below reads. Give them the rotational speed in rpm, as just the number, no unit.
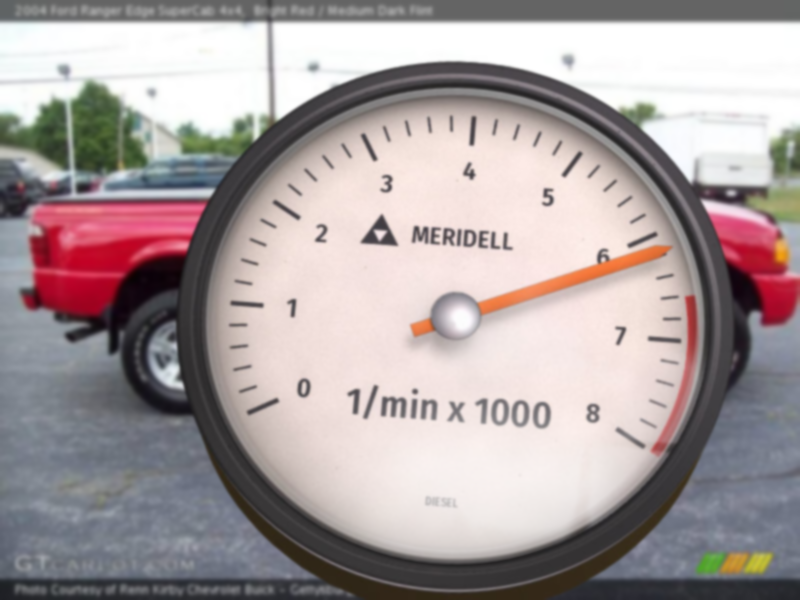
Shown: 6200
